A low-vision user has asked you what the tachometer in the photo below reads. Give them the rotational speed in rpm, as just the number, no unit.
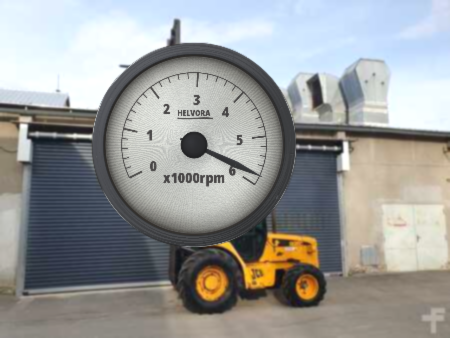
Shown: 5800
